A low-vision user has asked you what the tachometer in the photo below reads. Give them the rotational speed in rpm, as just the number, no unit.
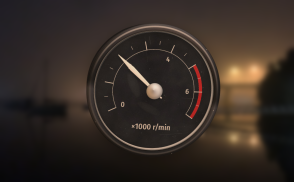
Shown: 2000
